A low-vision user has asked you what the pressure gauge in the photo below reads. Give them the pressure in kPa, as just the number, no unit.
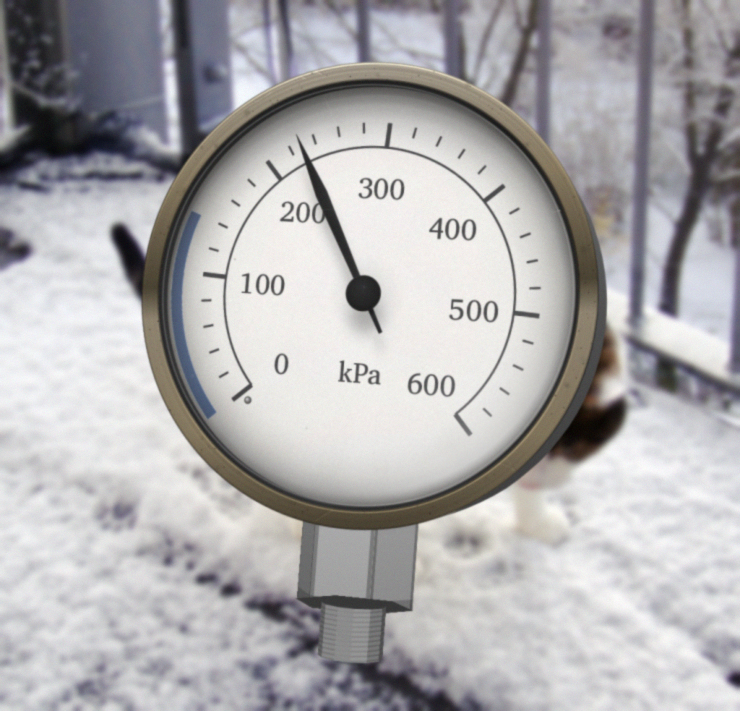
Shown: 230
